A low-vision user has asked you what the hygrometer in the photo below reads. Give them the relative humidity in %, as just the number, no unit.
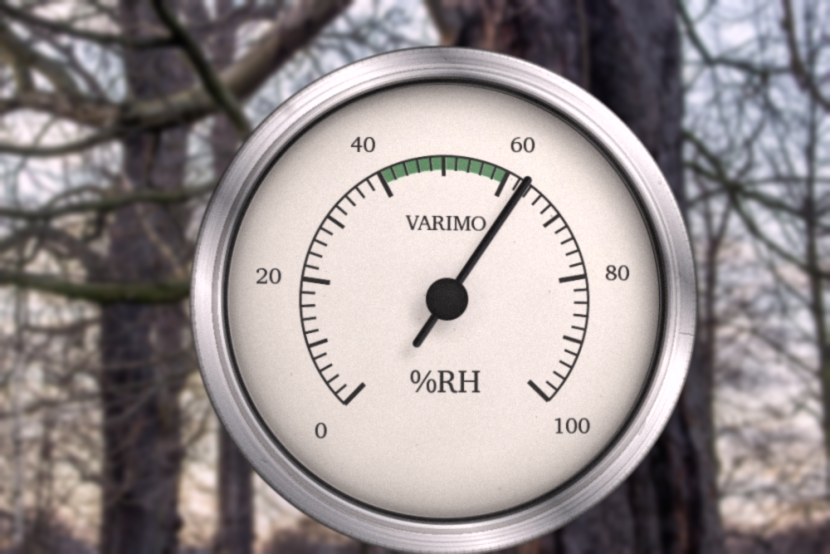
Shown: 63
